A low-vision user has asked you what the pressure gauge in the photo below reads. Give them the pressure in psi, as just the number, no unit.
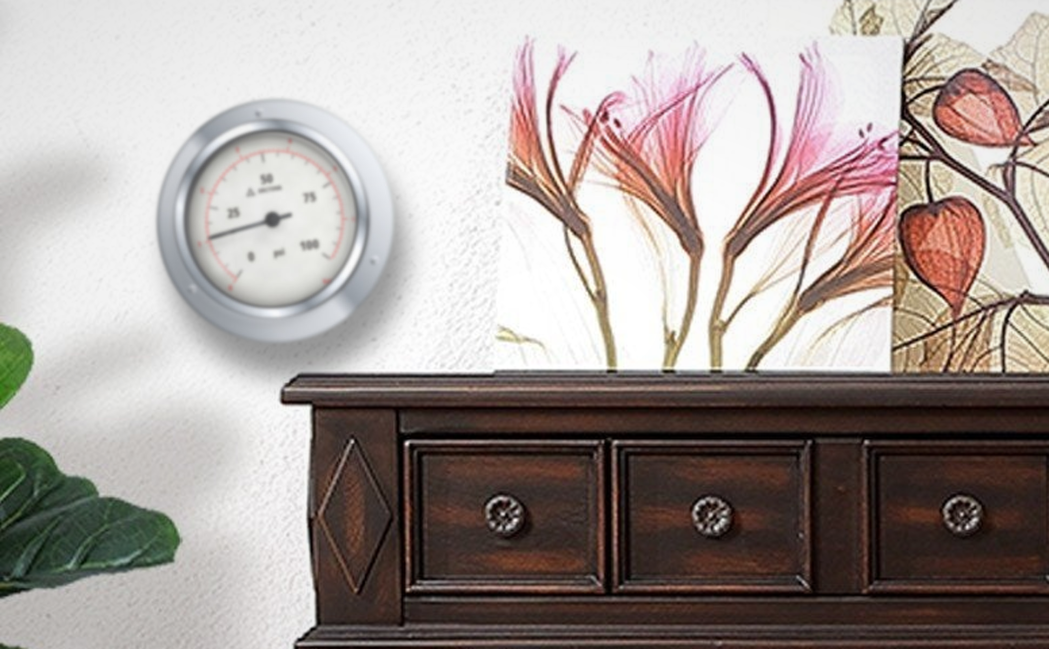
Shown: 15
